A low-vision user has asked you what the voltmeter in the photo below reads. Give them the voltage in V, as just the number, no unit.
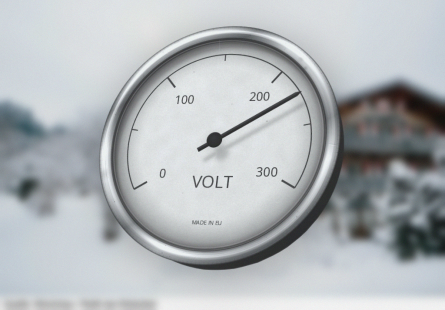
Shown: 225
